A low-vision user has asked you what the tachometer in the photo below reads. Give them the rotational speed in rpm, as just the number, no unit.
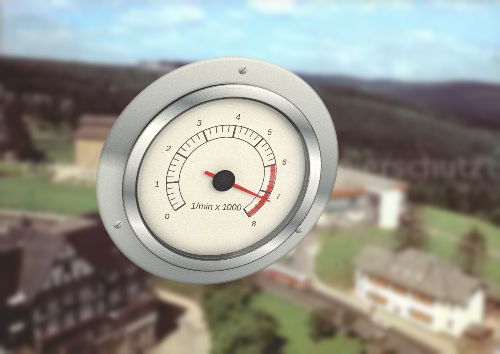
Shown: 7200
